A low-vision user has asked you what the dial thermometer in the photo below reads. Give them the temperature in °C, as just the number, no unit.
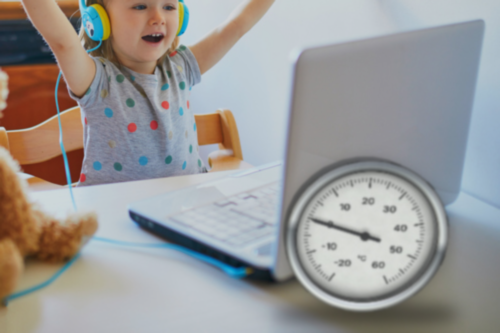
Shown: 0
